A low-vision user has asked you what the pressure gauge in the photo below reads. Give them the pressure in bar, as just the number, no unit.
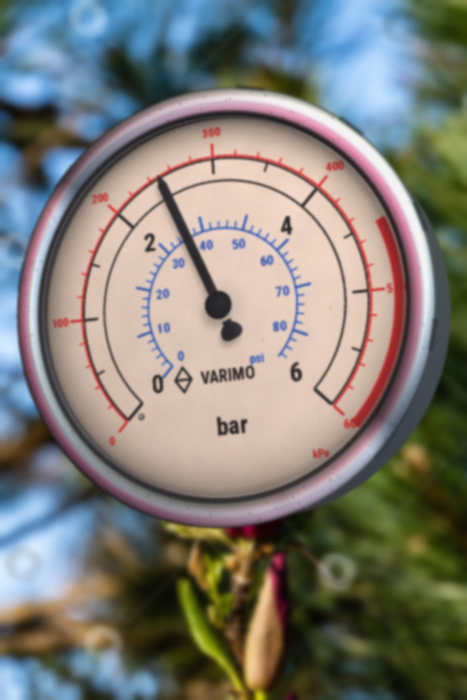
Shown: 2.5
